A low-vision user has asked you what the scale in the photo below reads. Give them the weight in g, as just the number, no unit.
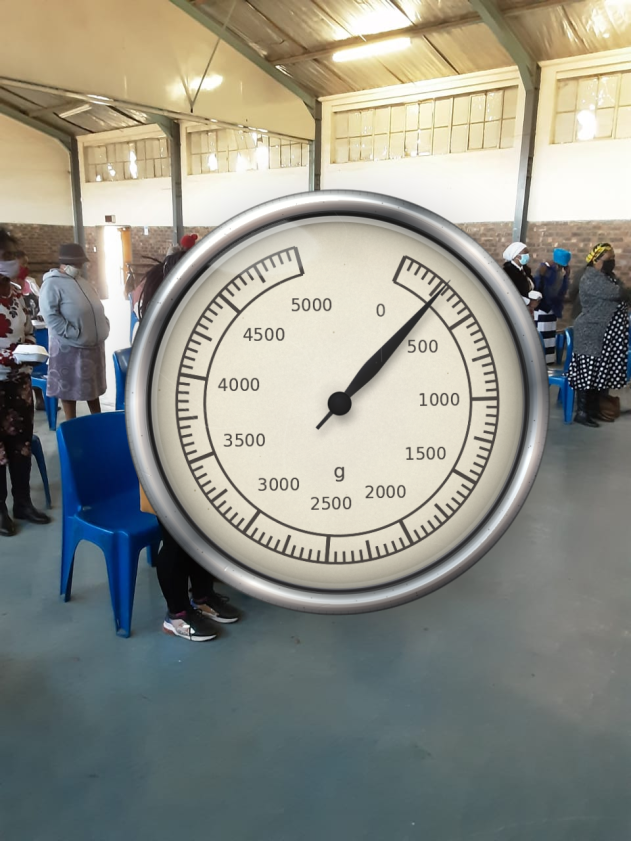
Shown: 275
